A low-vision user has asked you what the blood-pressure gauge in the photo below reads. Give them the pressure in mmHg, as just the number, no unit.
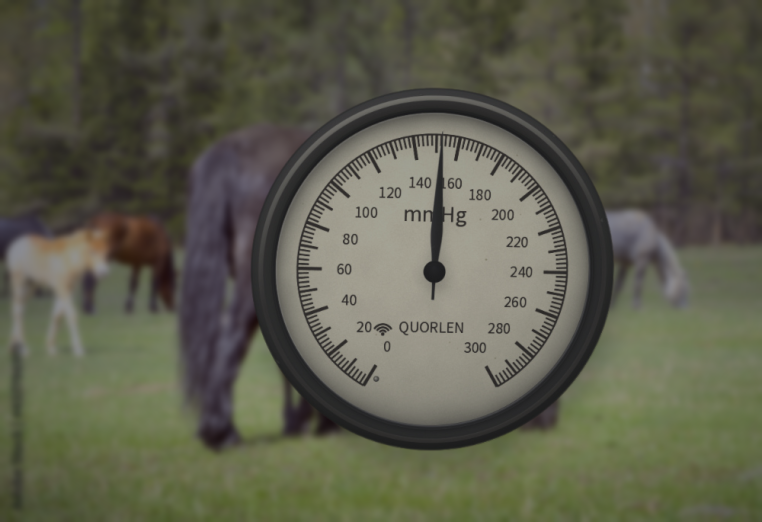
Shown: 152
